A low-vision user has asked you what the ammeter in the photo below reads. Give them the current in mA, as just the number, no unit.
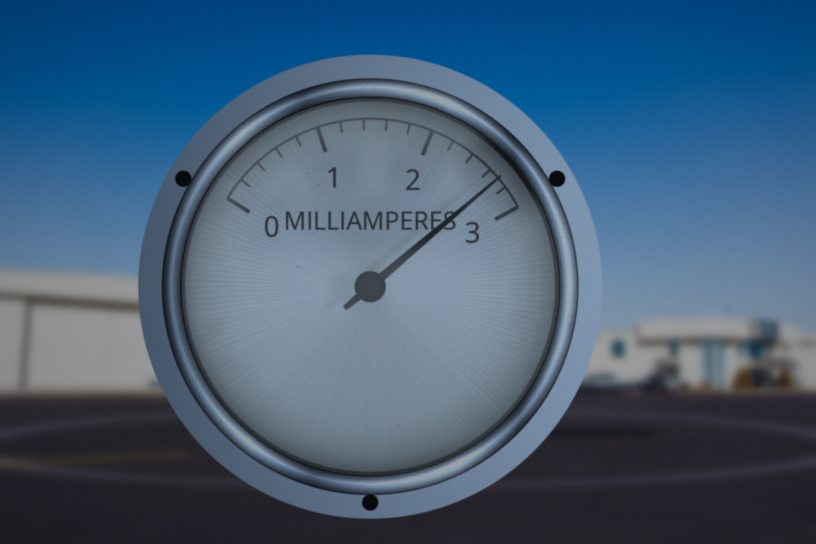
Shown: 2.7
